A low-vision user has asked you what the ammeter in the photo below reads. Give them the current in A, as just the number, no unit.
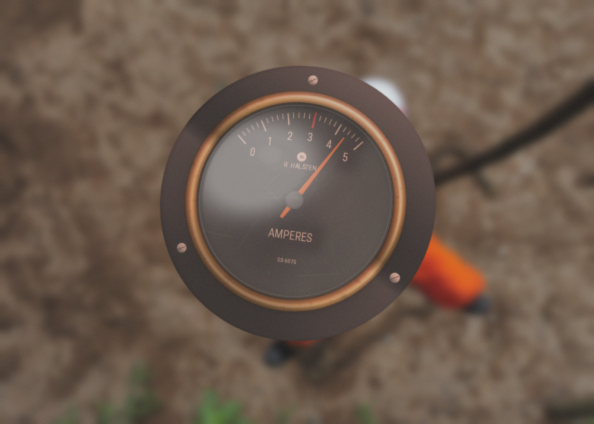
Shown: 4.4
